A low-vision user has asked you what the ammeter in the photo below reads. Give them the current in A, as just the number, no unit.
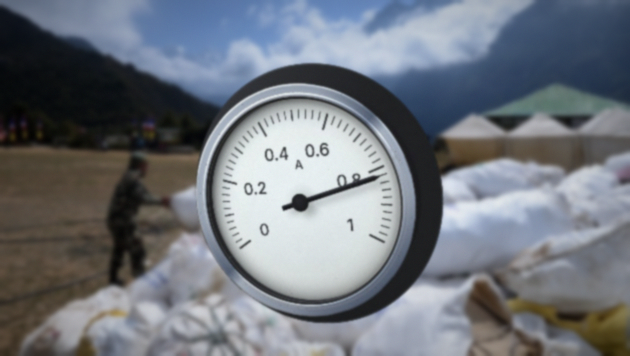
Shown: 0.82
